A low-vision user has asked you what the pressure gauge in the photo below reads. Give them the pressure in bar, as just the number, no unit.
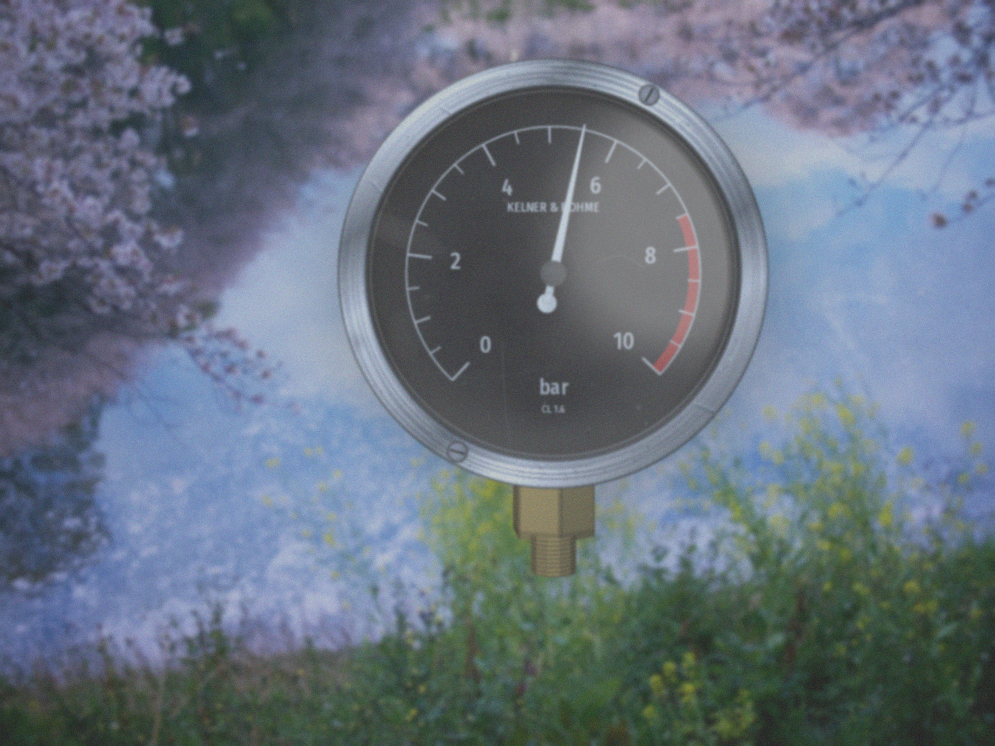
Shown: 5.5
